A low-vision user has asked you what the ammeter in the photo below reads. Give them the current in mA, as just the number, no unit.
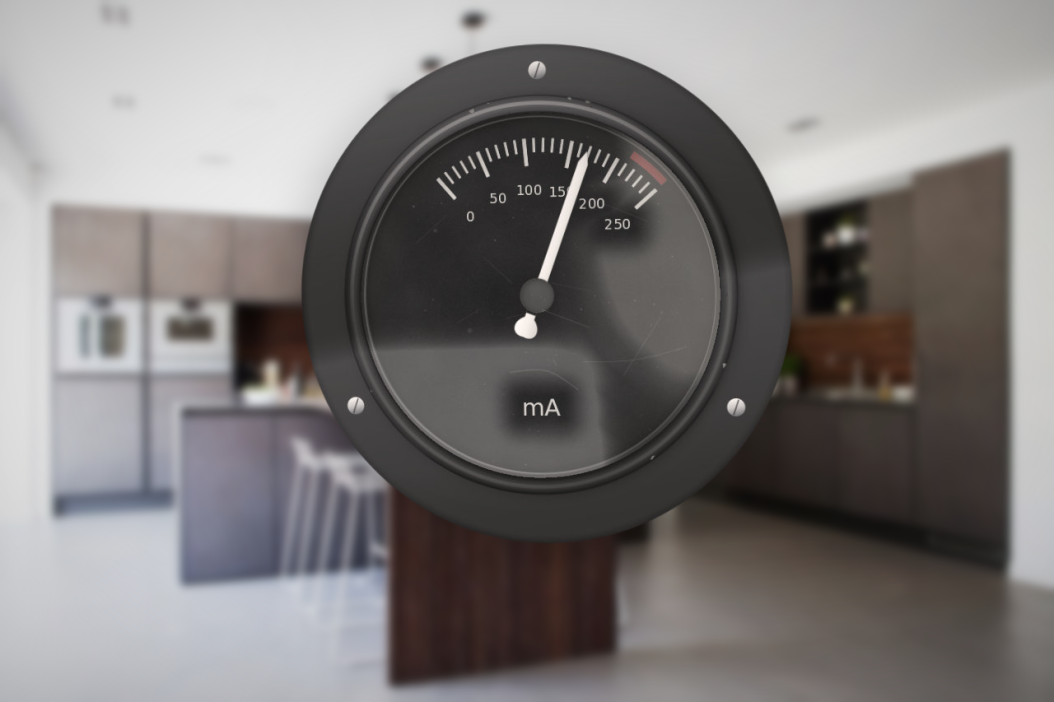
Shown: 170
